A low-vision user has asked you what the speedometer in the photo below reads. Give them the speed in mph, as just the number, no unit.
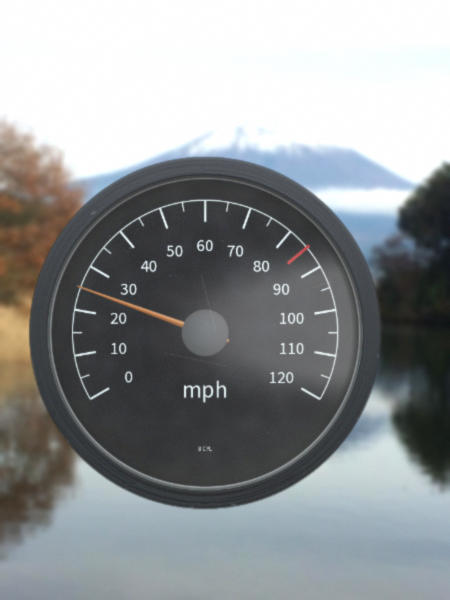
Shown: 25
